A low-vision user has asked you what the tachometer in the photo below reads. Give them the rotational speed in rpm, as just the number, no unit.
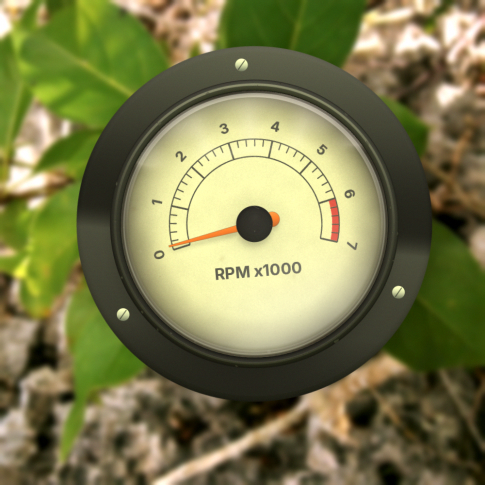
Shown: 100
